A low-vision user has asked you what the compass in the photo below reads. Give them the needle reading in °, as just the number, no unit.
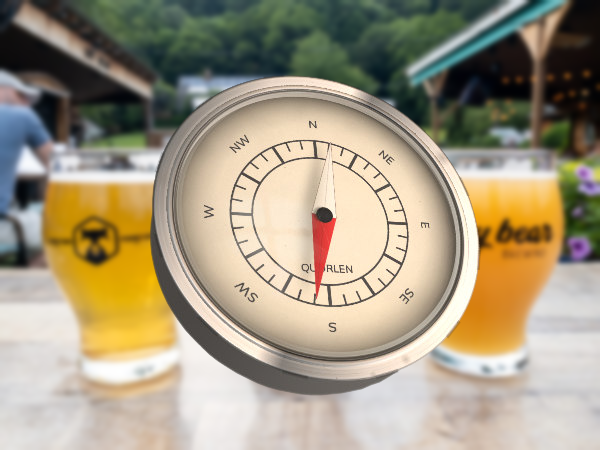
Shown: 190
